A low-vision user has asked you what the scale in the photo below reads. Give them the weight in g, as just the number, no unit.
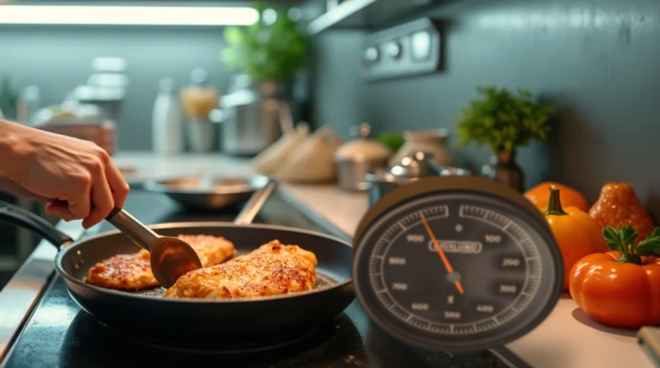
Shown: 950
